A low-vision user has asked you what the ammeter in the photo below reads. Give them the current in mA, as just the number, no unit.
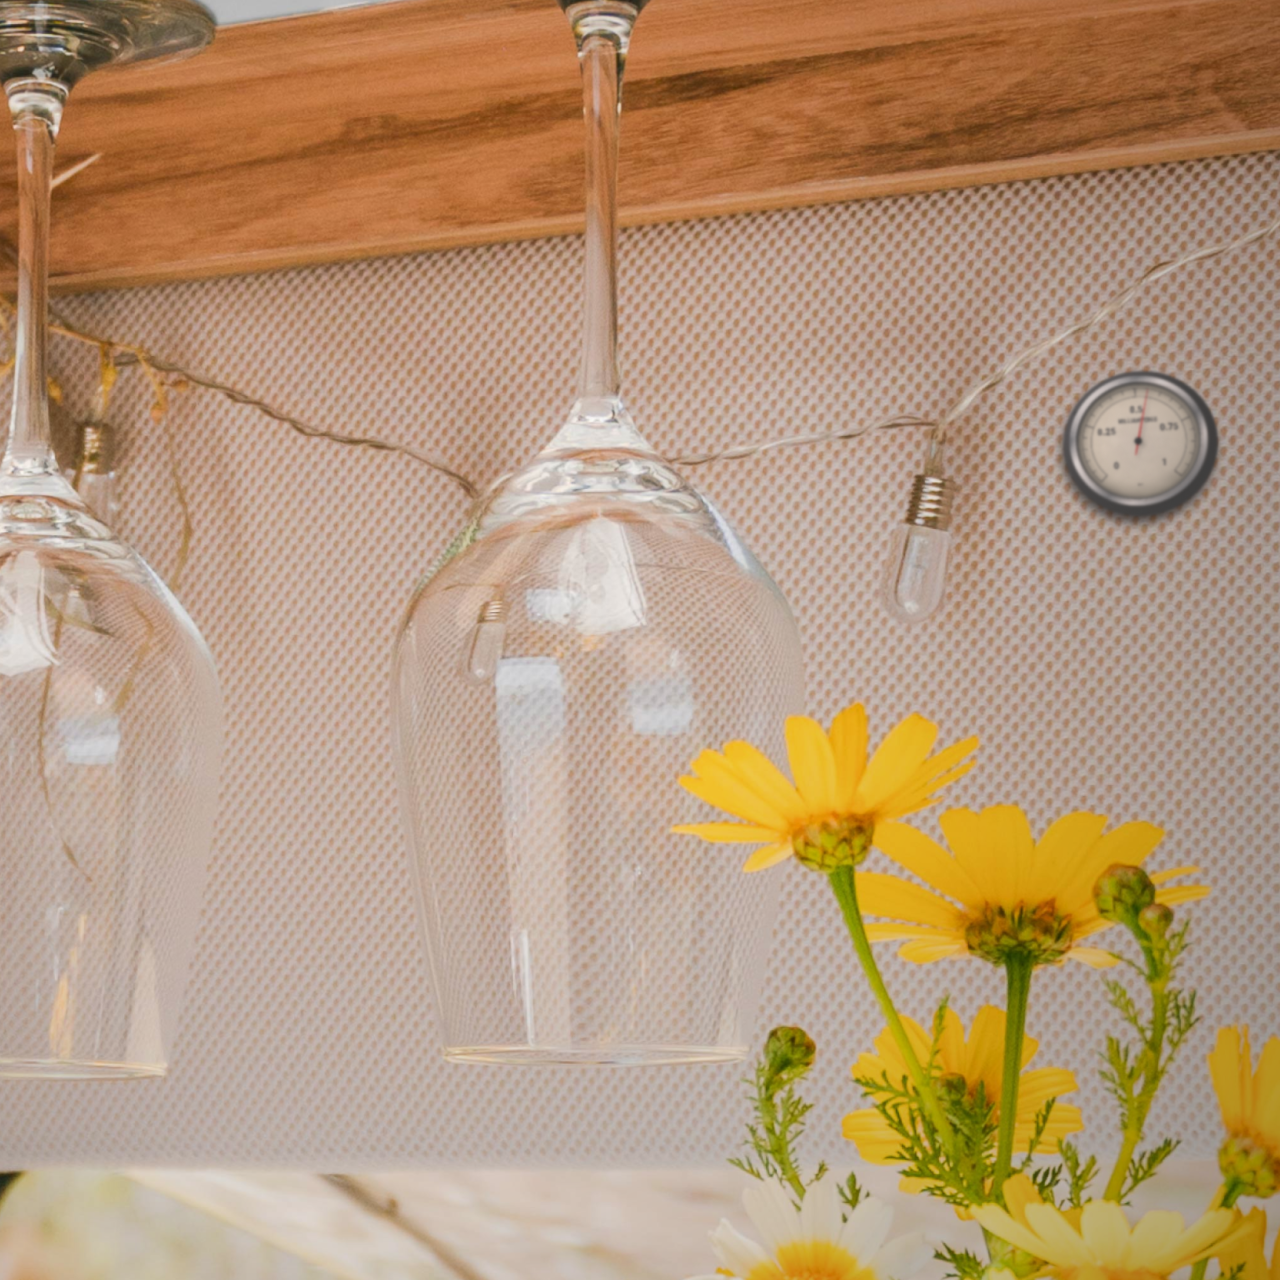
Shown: 0.55
